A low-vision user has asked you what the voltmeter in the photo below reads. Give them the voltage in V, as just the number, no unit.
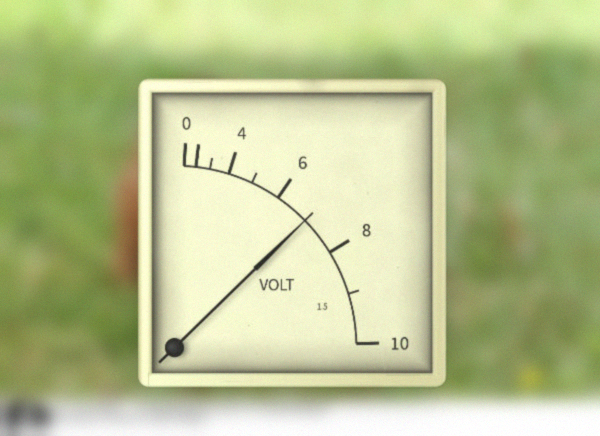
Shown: 7
